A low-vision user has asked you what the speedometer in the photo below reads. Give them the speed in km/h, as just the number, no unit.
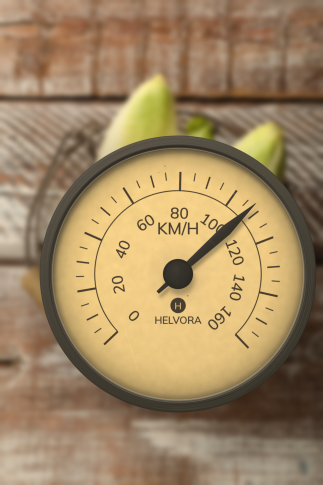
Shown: 107.5
